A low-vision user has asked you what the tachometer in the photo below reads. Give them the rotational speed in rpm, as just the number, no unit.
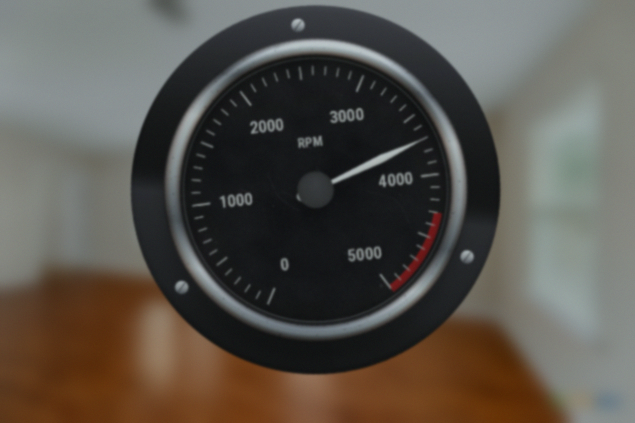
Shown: 3700
